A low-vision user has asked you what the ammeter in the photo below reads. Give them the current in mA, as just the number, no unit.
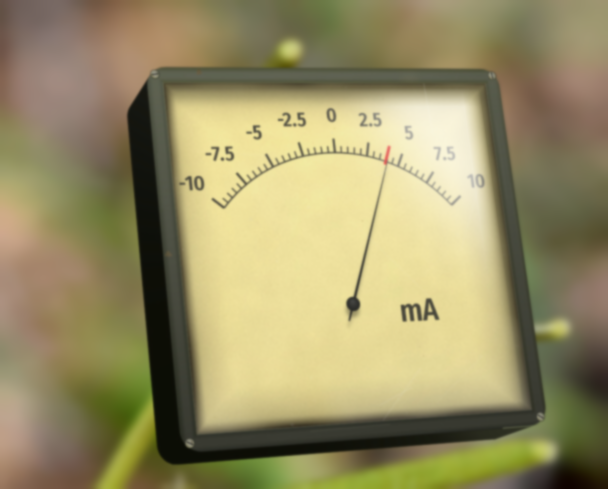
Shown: 4
